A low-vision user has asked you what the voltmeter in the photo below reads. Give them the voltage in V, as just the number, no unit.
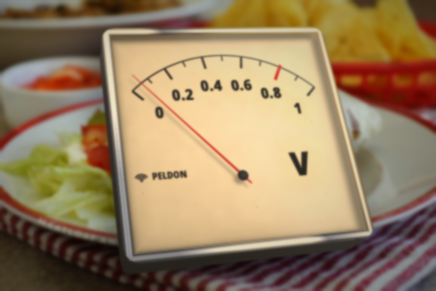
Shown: 0.05
